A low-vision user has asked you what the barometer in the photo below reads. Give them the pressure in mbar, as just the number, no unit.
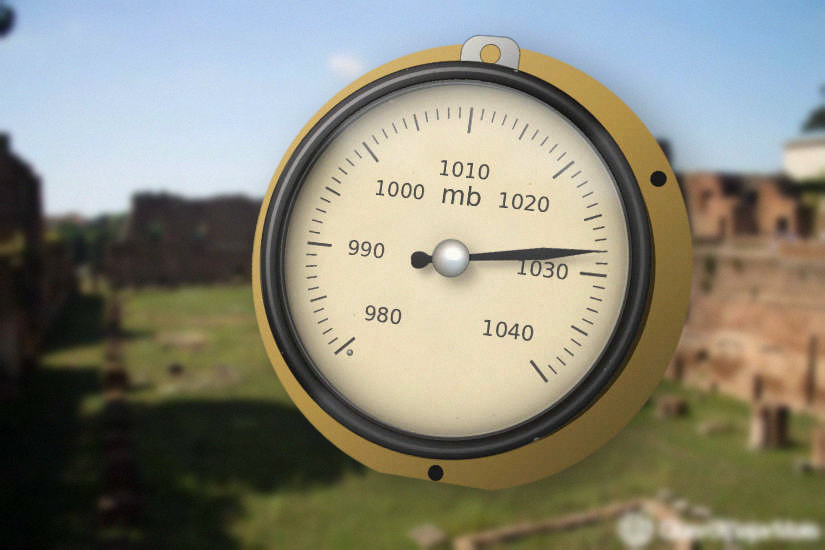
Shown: 1028
